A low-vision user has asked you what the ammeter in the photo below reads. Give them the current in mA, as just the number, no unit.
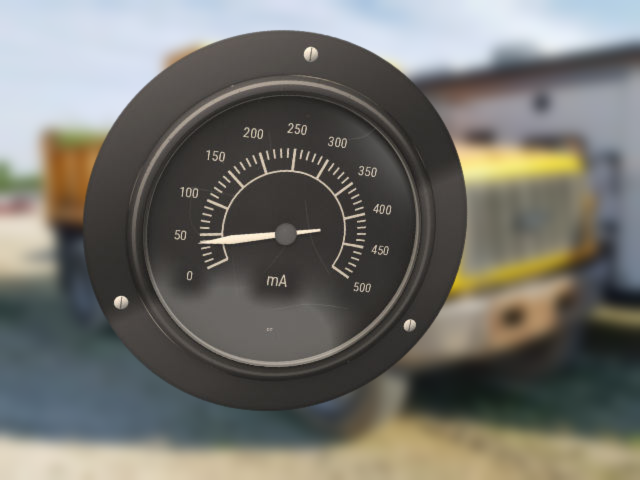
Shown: 40
